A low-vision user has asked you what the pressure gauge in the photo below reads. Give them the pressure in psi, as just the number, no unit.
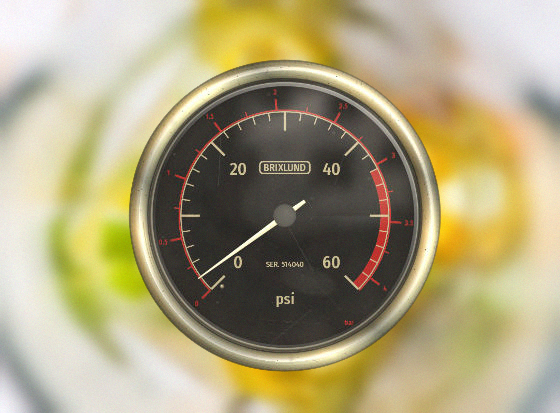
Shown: 2
